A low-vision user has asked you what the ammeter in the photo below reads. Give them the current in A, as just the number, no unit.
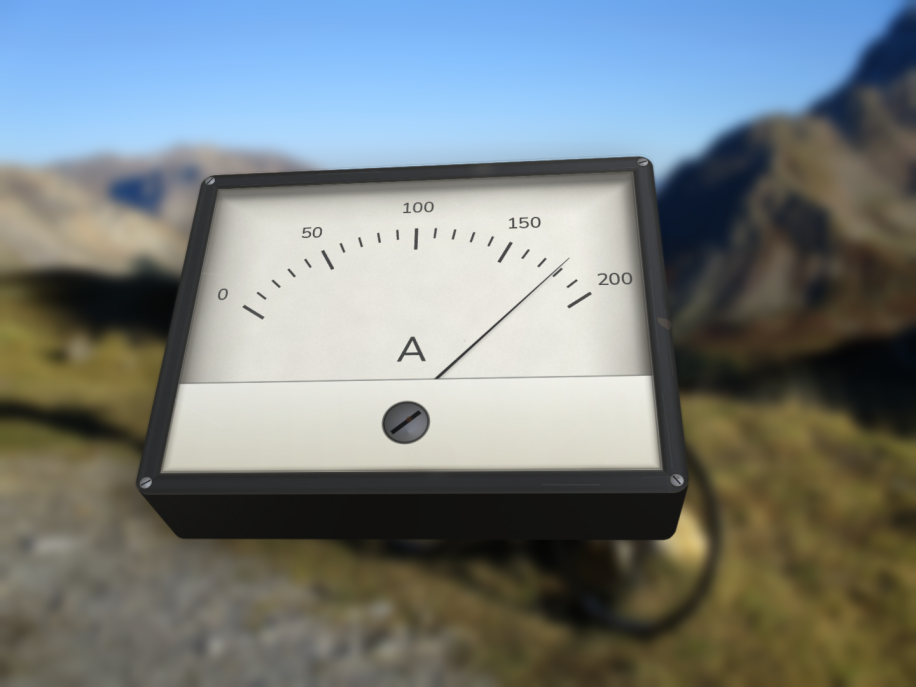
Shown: 180
